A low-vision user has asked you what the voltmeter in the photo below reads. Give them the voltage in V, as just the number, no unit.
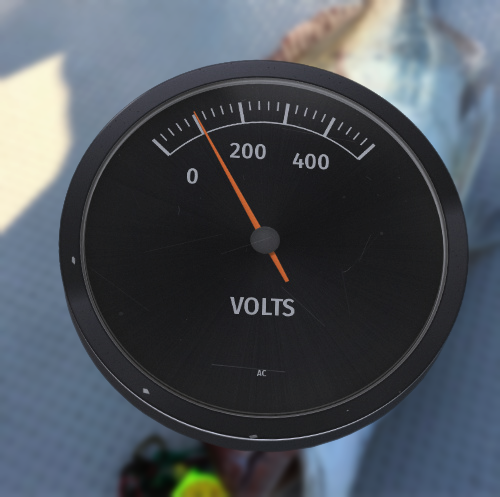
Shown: 100
